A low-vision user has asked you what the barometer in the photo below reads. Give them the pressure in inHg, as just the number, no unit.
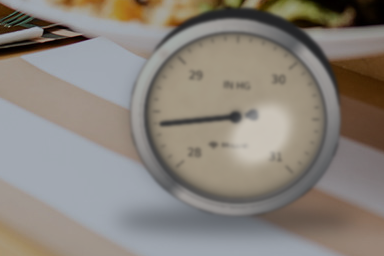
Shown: 28.4
